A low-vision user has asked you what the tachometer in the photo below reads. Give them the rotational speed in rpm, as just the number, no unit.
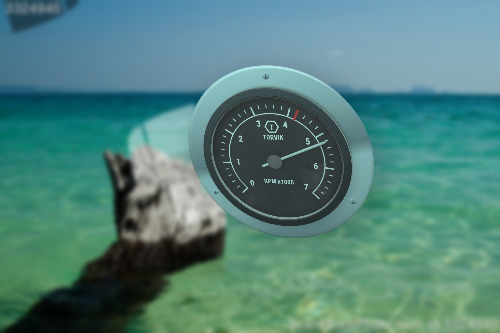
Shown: 5200
